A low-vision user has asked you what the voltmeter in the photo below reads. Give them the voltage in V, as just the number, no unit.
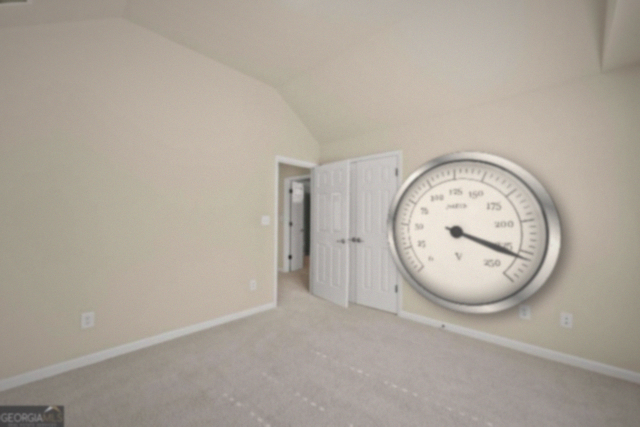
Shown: 230
